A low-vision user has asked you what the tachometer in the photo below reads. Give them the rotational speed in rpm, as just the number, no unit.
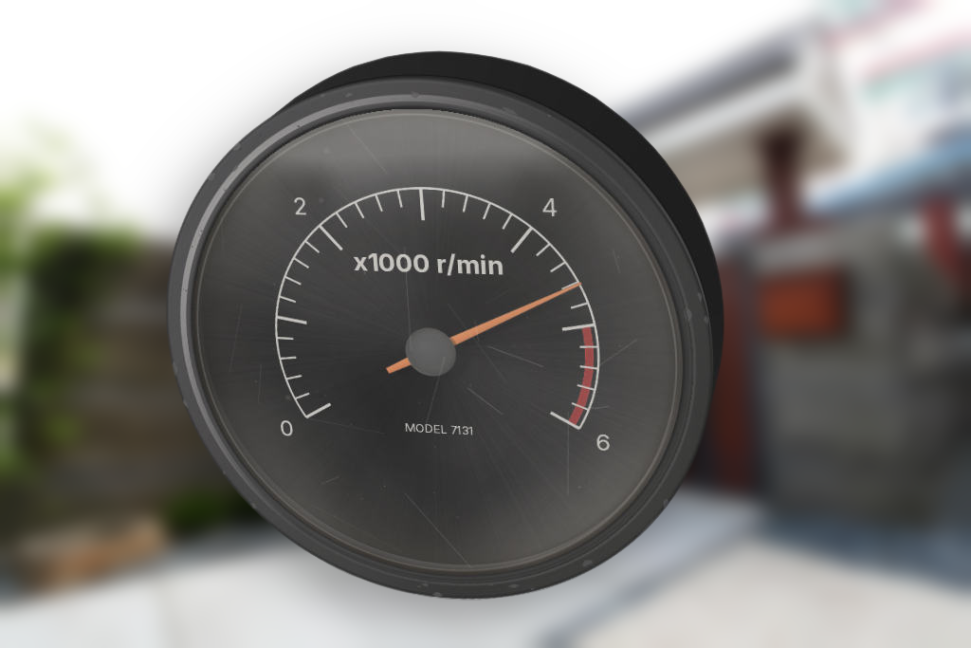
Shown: 4600
